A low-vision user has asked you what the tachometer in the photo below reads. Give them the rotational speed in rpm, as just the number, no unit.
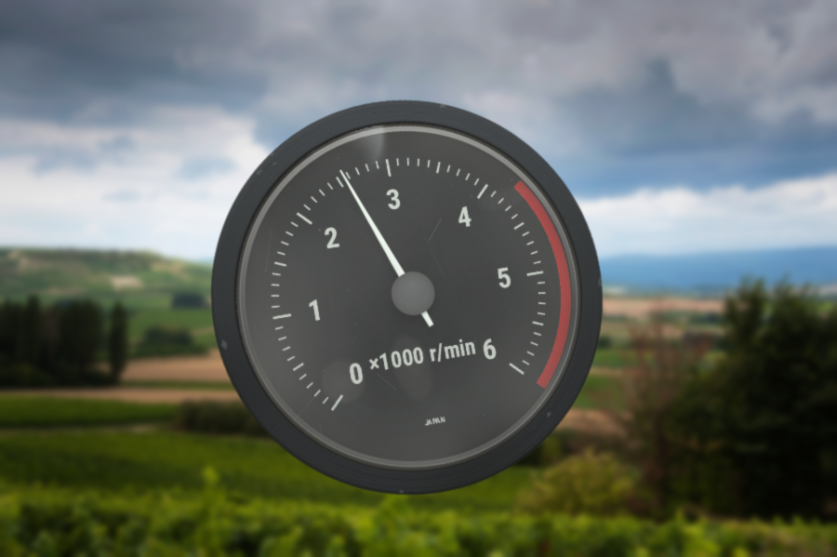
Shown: 2550
